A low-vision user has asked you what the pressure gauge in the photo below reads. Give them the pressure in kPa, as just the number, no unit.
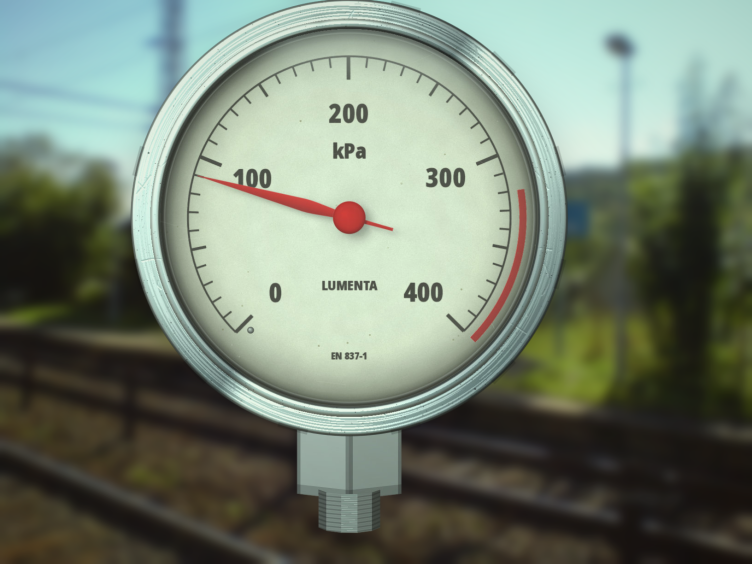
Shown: 90
